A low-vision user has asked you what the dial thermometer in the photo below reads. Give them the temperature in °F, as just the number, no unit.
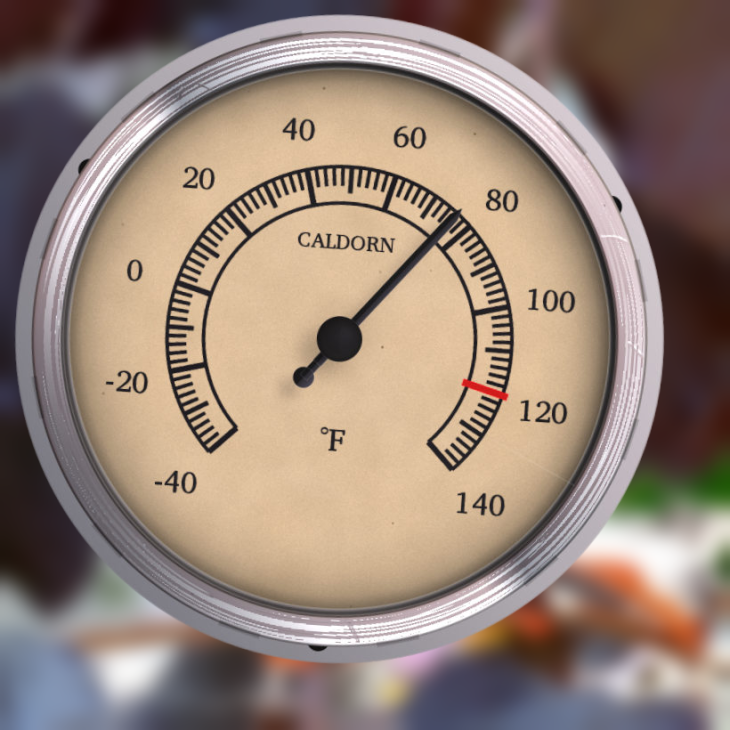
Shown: 76
